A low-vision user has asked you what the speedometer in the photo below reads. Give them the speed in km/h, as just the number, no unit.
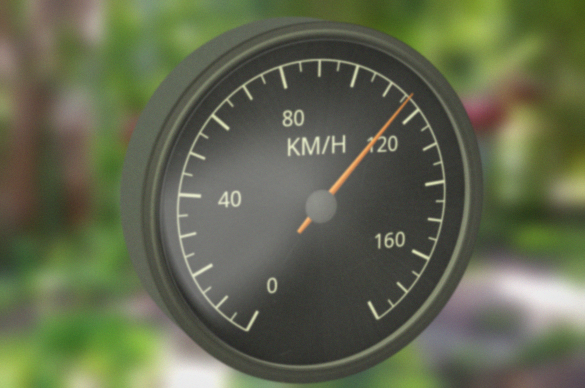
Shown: 115
